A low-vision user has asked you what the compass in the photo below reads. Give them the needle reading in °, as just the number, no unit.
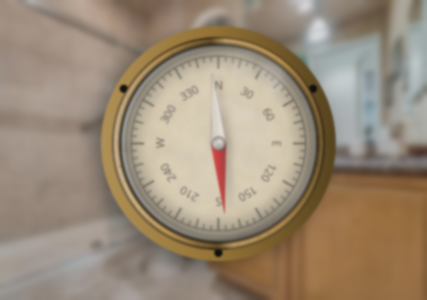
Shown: 175
